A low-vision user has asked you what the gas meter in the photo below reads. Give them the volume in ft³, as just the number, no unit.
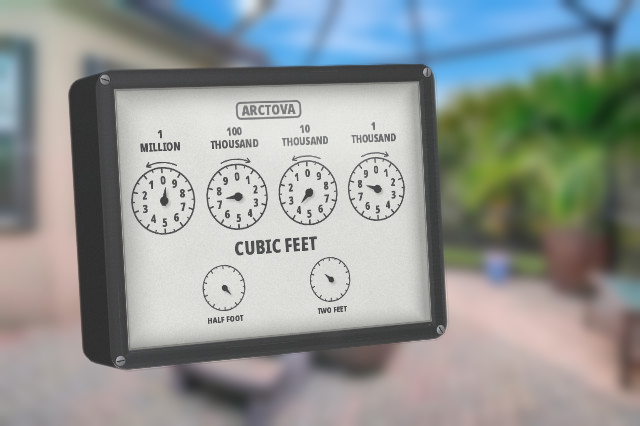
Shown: 973800
